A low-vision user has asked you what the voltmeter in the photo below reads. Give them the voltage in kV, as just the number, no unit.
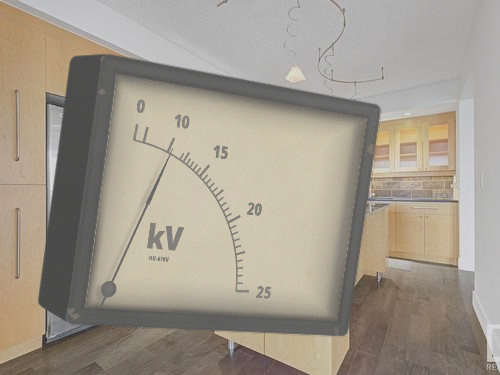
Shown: 10
